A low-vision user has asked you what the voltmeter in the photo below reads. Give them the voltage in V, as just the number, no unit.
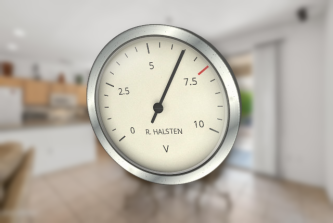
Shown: 6.5
